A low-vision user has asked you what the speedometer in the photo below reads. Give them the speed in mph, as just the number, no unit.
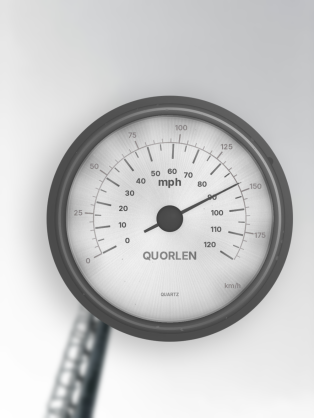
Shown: 90
